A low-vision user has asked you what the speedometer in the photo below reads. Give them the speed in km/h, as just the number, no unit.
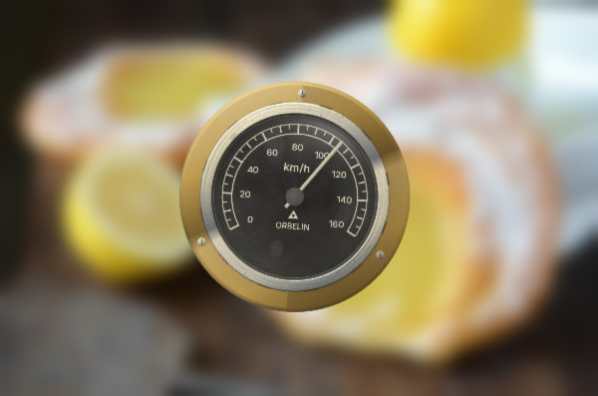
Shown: 105
